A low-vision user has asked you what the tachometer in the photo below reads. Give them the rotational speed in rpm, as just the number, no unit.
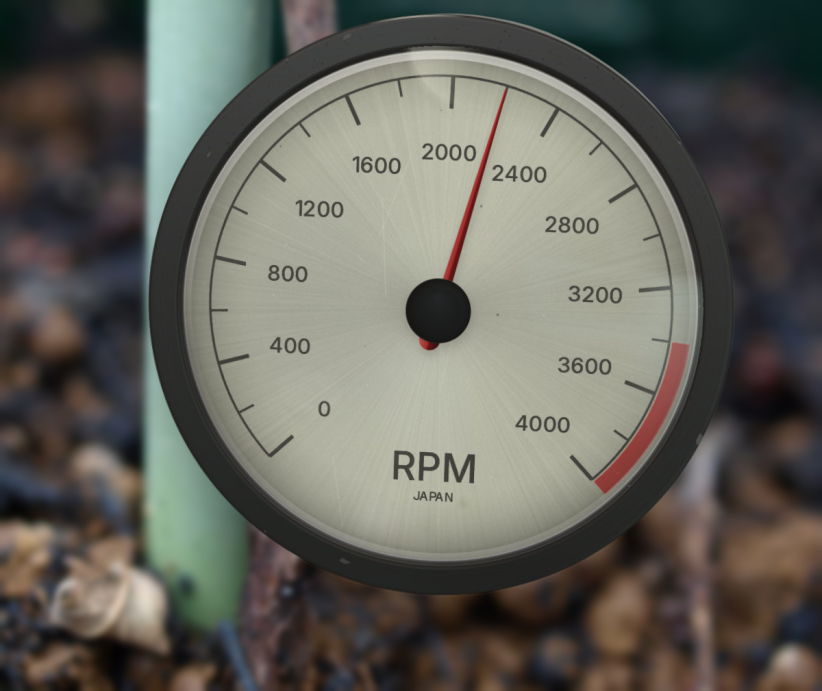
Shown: 2200
